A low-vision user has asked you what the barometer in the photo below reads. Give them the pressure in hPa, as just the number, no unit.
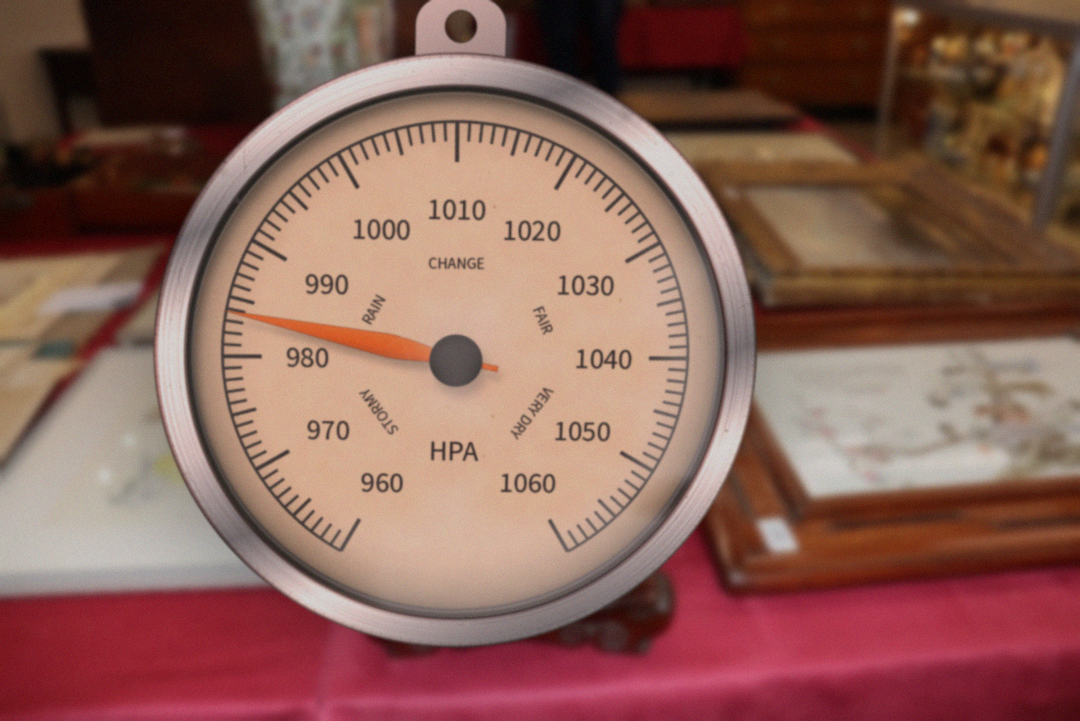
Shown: 984
